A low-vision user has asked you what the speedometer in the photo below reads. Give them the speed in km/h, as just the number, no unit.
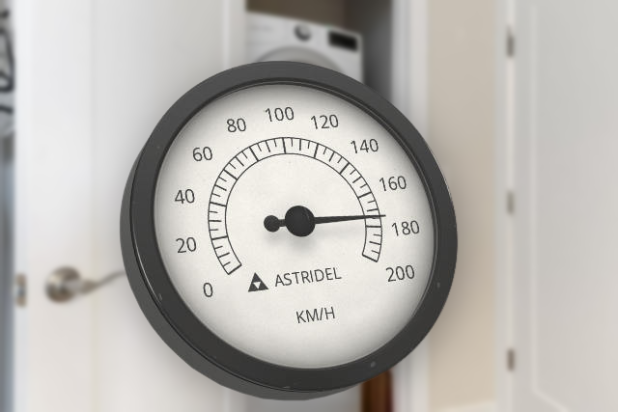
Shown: 175
